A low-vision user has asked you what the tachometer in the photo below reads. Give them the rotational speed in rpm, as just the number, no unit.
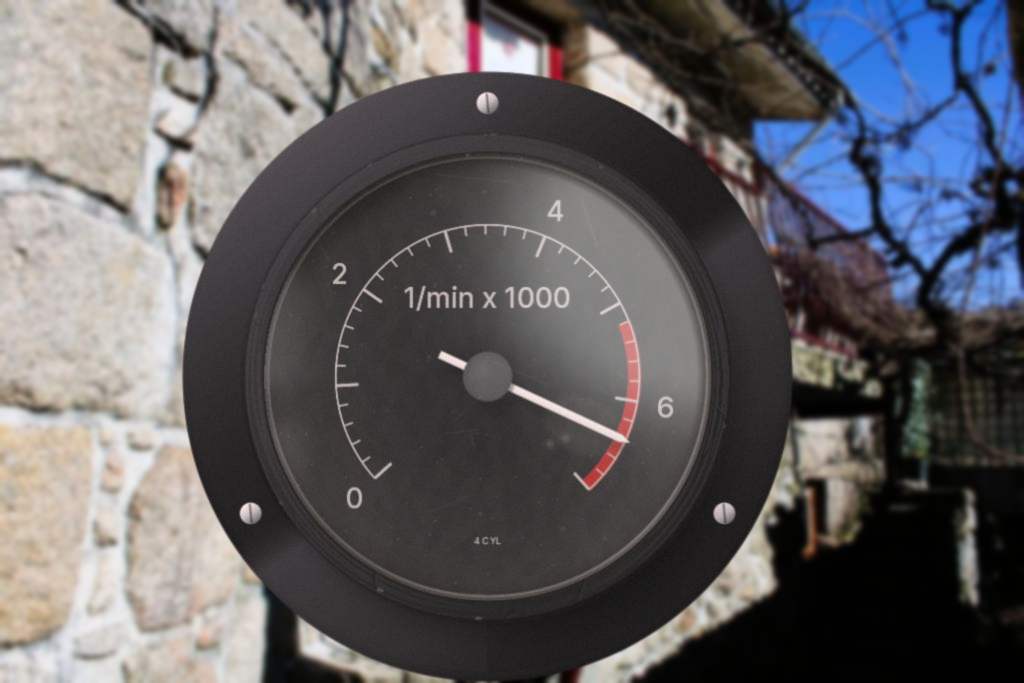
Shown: 6400
